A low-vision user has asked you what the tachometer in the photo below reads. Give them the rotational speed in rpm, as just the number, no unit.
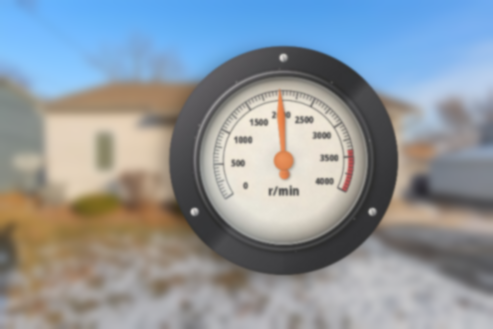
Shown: 2000
